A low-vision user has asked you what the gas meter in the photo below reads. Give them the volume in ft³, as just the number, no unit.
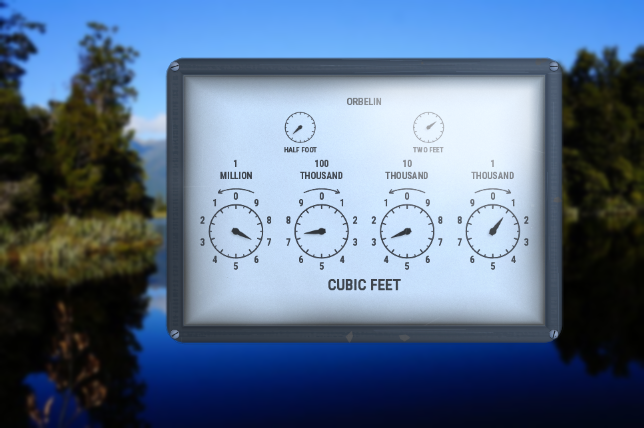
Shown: 673100
